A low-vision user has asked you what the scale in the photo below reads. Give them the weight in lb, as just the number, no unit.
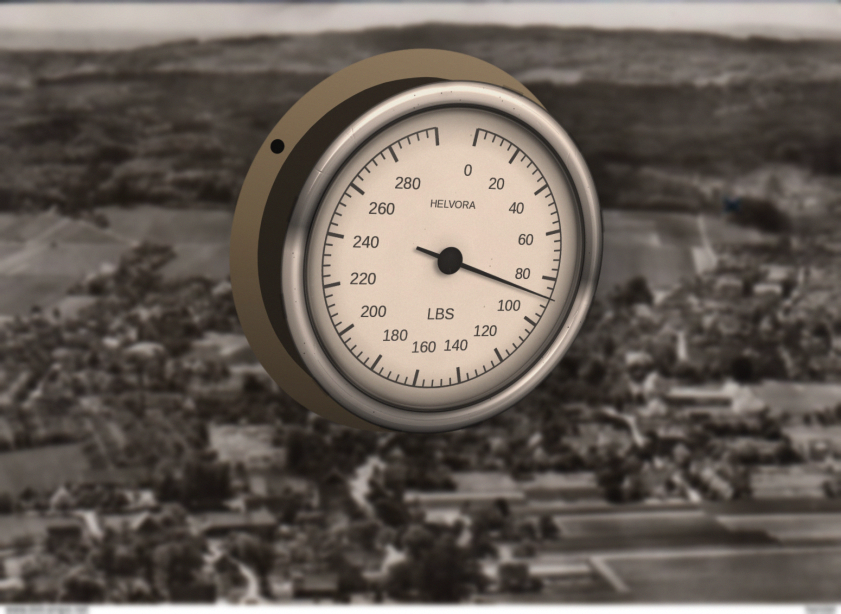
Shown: 88
